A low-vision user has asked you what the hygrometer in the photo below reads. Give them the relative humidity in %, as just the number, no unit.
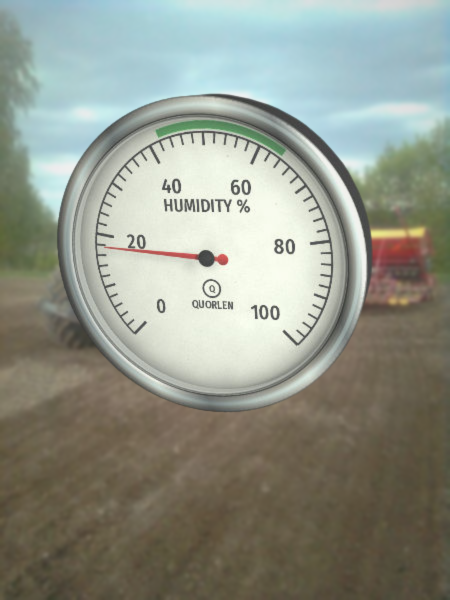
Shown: 18
